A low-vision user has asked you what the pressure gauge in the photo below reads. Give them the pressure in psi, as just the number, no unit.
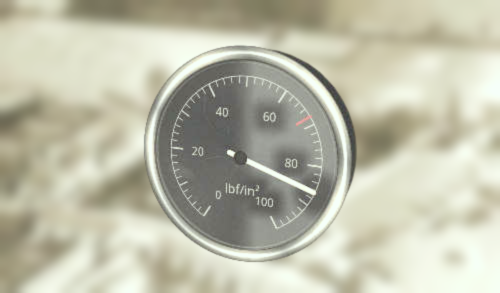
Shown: 86
